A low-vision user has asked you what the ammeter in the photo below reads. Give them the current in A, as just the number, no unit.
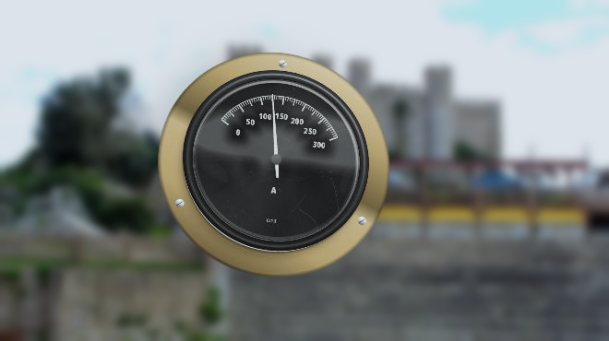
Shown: 125
